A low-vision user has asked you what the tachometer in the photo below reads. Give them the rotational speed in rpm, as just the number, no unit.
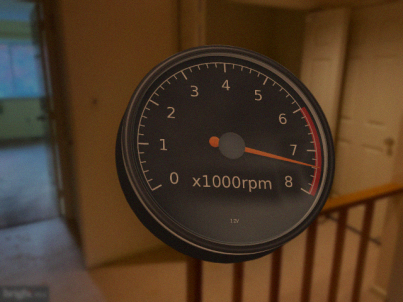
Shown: 7400
